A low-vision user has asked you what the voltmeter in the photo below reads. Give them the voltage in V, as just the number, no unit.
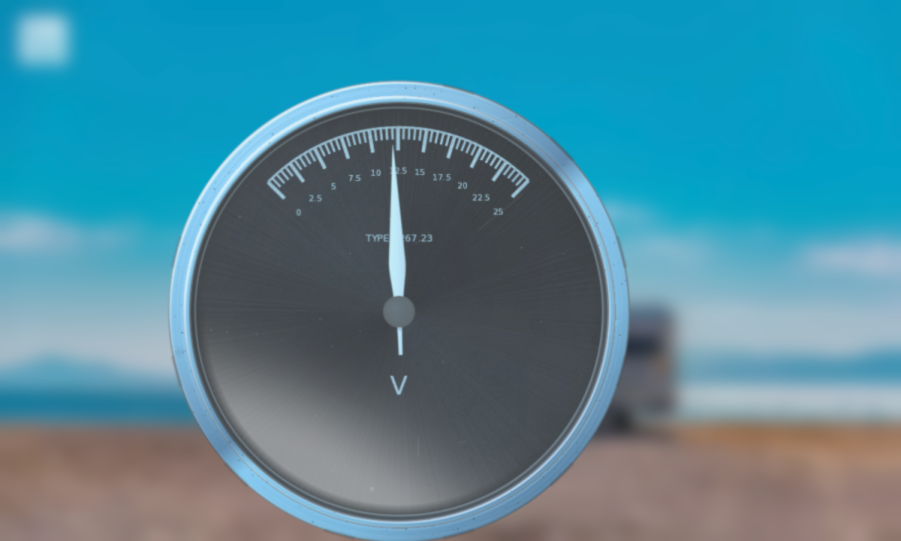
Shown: 12
